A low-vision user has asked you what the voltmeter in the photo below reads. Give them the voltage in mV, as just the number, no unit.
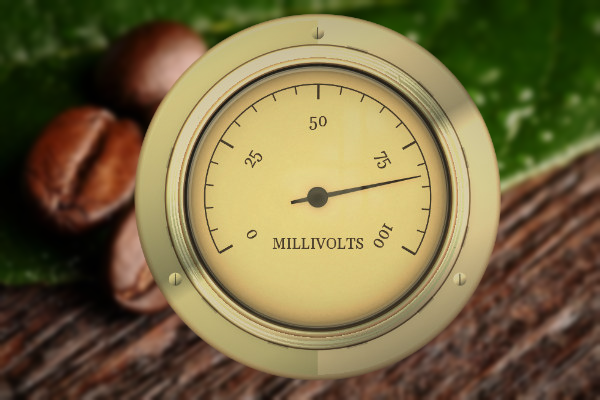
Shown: 82.5
